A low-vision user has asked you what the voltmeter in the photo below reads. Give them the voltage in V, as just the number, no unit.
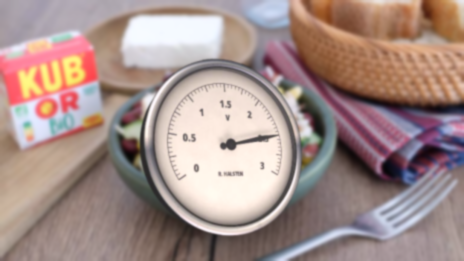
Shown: 2.5
